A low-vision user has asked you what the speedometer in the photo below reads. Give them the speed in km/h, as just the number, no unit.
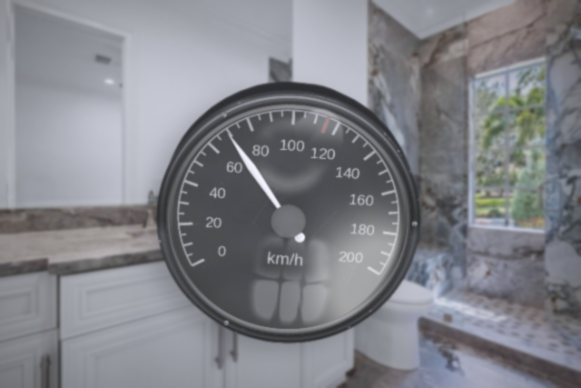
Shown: 70
